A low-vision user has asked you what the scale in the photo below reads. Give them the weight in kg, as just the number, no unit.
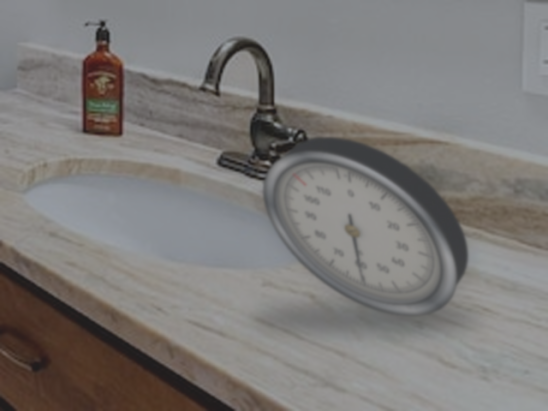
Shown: 60
